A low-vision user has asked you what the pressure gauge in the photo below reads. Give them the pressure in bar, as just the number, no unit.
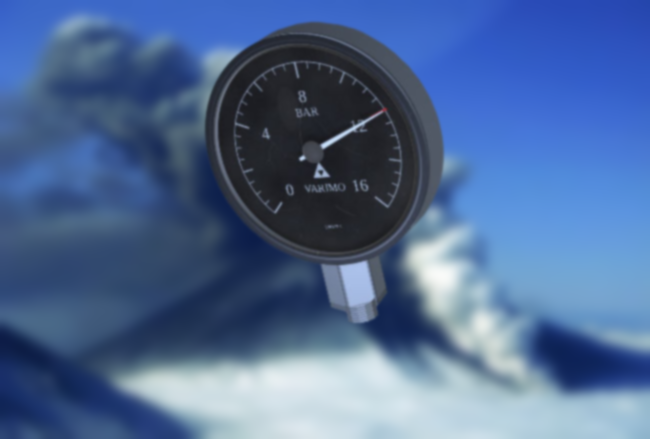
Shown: 12
